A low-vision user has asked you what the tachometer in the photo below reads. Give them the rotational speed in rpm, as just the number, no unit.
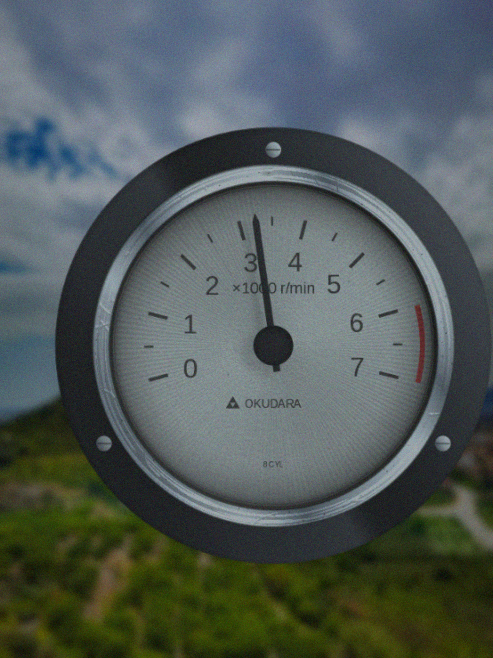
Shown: 3250
